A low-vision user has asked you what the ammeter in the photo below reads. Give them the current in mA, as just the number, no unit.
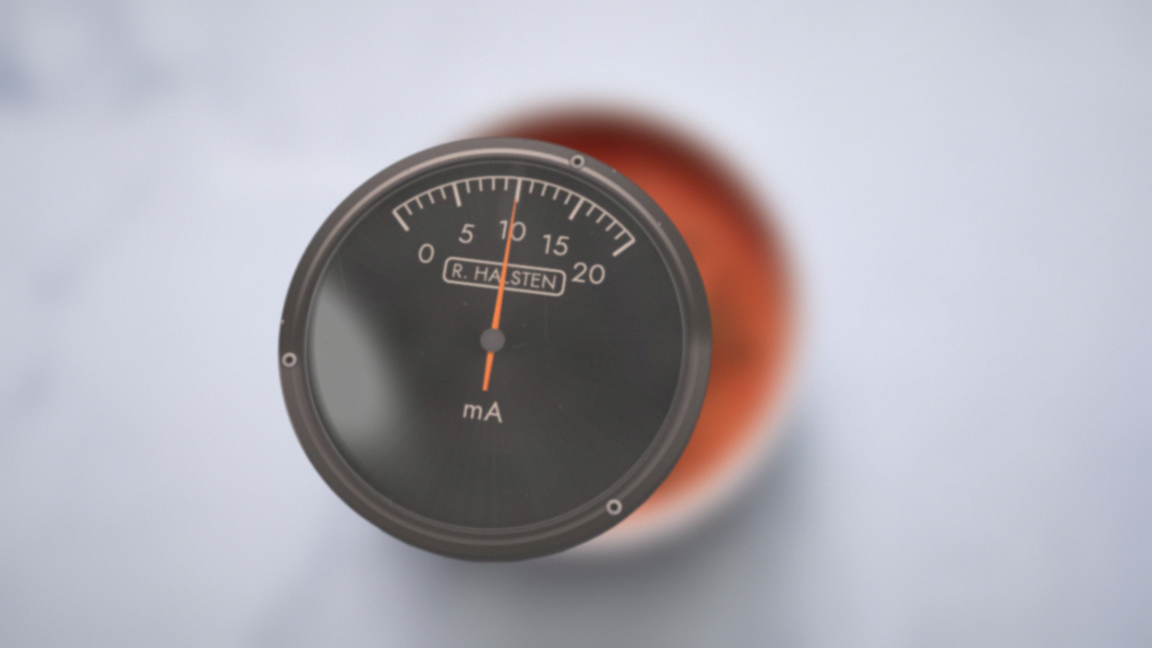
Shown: 10
